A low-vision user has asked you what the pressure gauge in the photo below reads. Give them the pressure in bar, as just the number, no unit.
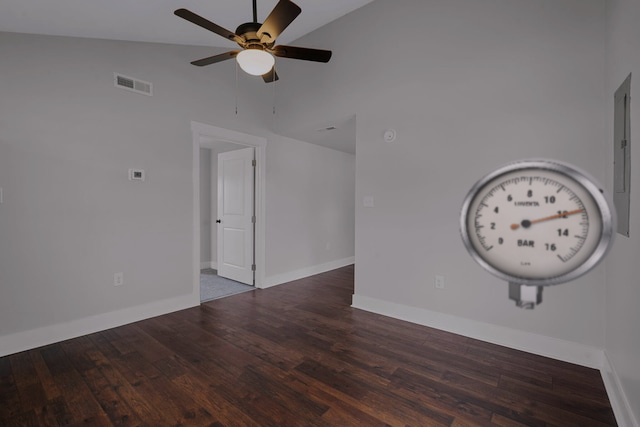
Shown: 12
